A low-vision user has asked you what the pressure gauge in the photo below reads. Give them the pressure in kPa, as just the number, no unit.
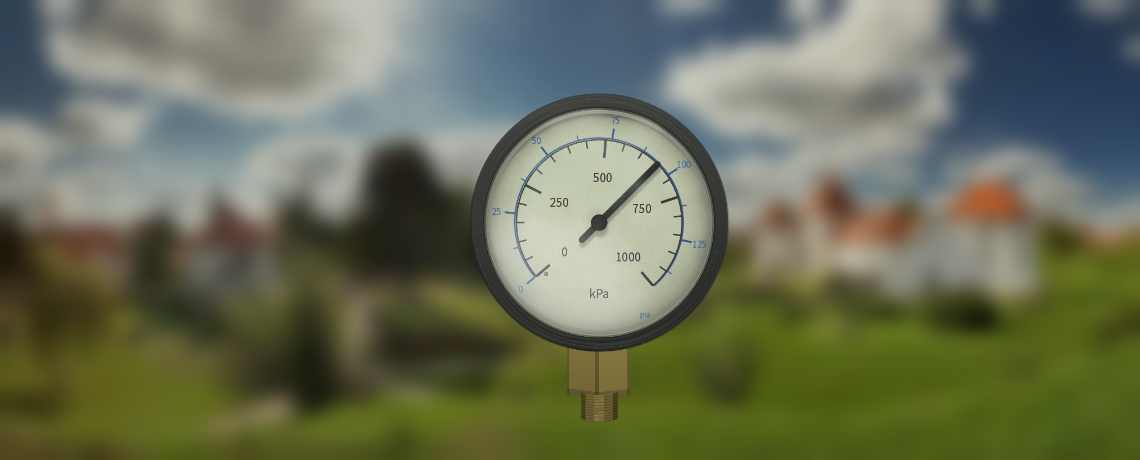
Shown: 650
